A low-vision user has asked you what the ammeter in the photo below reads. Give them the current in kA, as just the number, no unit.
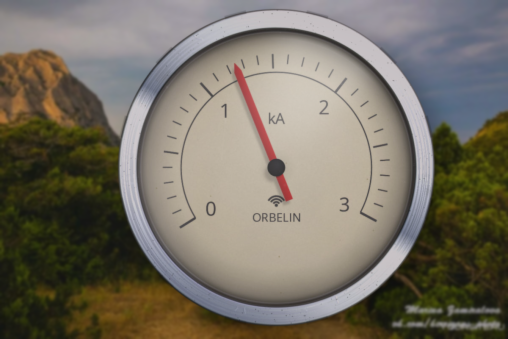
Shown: 1.25
